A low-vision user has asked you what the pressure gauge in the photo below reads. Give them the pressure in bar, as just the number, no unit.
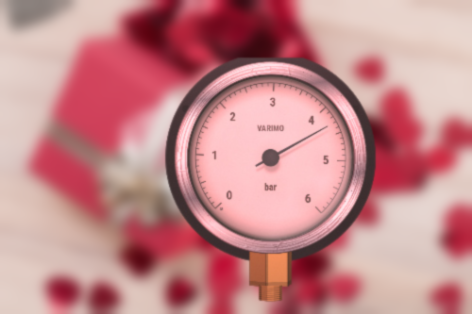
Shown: 4.3
